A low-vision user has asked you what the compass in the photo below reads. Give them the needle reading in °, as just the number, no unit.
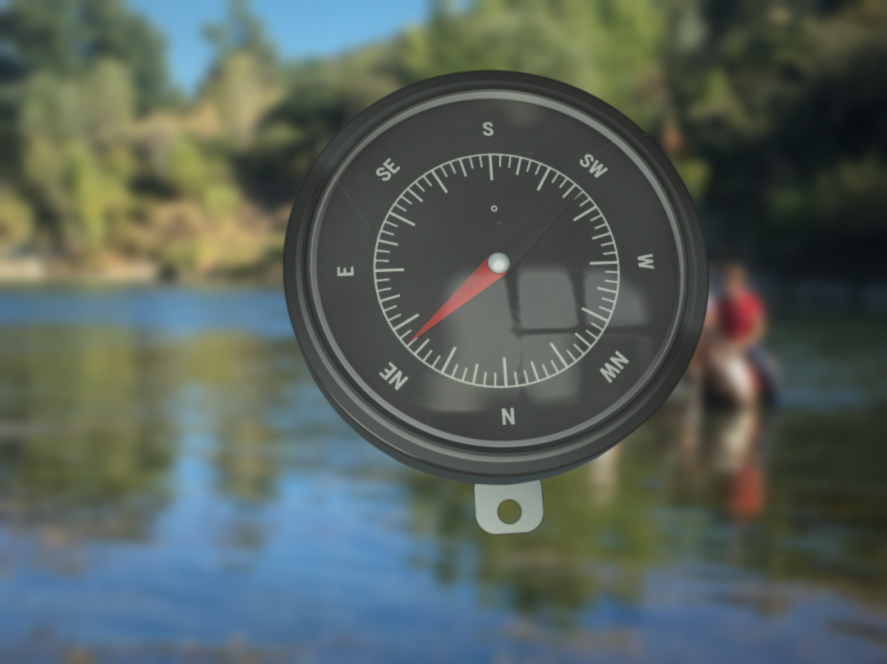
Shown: 50
